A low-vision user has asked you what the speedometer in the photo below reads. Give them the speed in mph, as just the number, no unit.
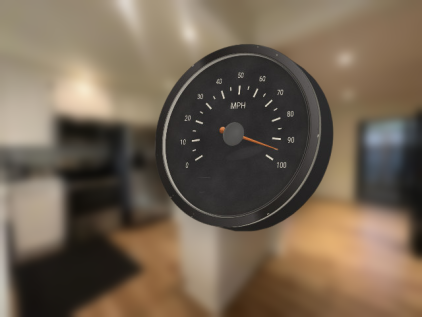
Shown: 95
